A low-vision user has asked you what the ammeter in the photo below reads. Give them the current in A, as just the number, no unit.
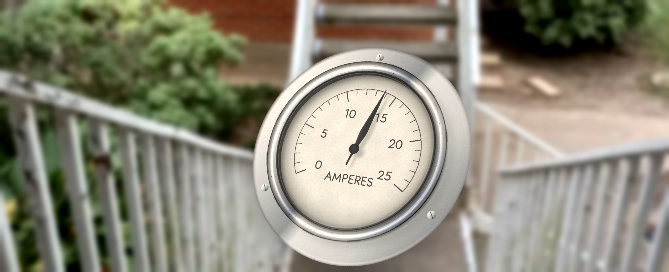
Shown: 14
